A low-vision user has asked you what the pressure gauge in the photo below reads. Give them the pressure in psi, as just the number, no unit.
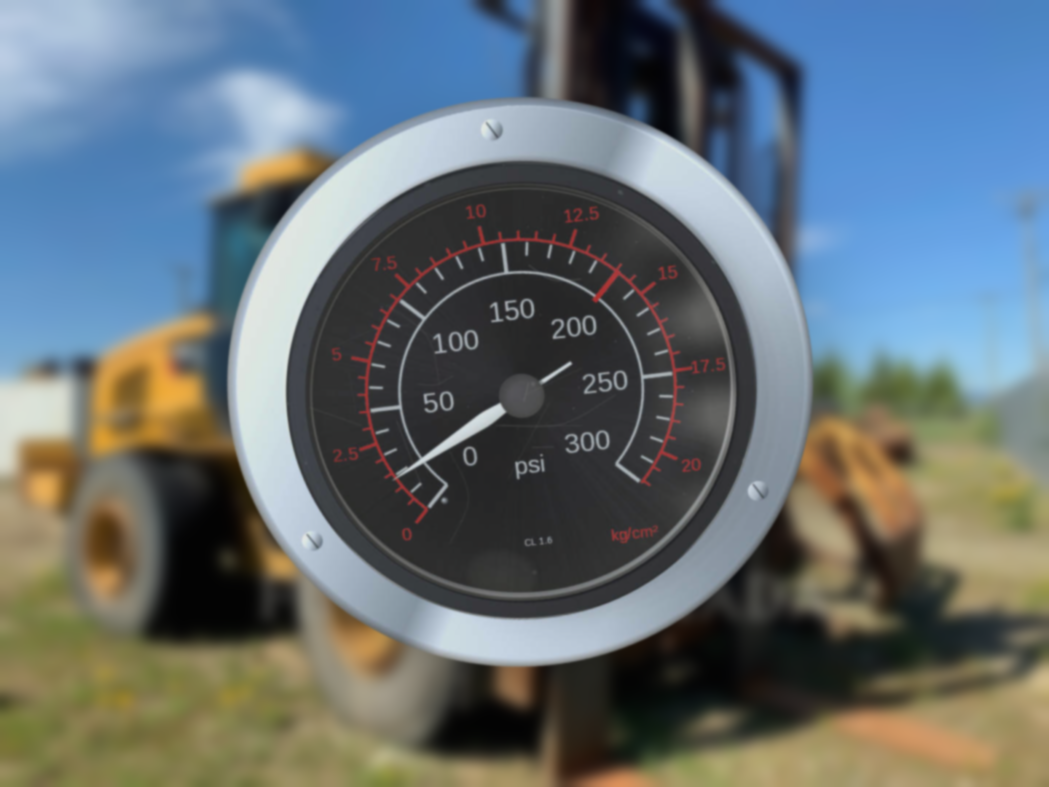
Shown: 20
